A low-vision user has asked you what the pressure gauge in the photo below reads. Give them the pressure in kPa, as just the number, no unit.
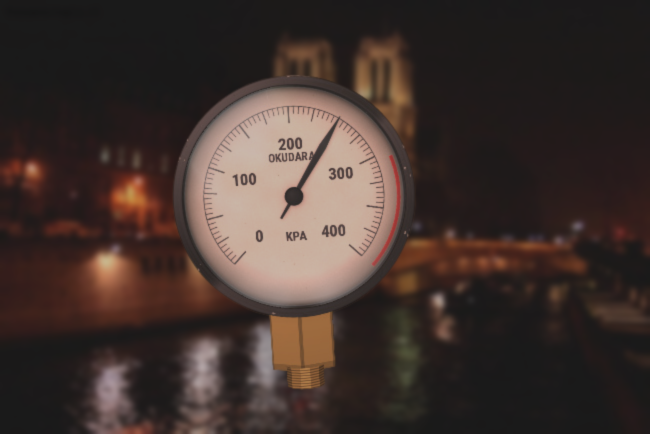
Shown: 250
